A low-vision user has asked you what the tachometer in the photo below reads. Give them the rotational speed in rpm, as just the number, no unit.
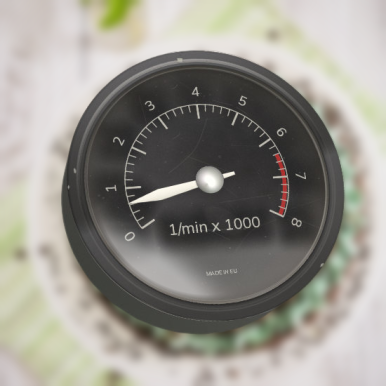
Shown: 600
